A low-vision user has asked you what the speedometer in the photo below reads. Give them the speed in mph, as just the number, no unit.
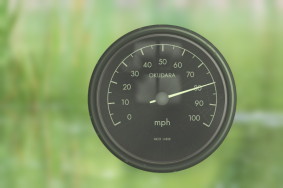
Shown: 80
